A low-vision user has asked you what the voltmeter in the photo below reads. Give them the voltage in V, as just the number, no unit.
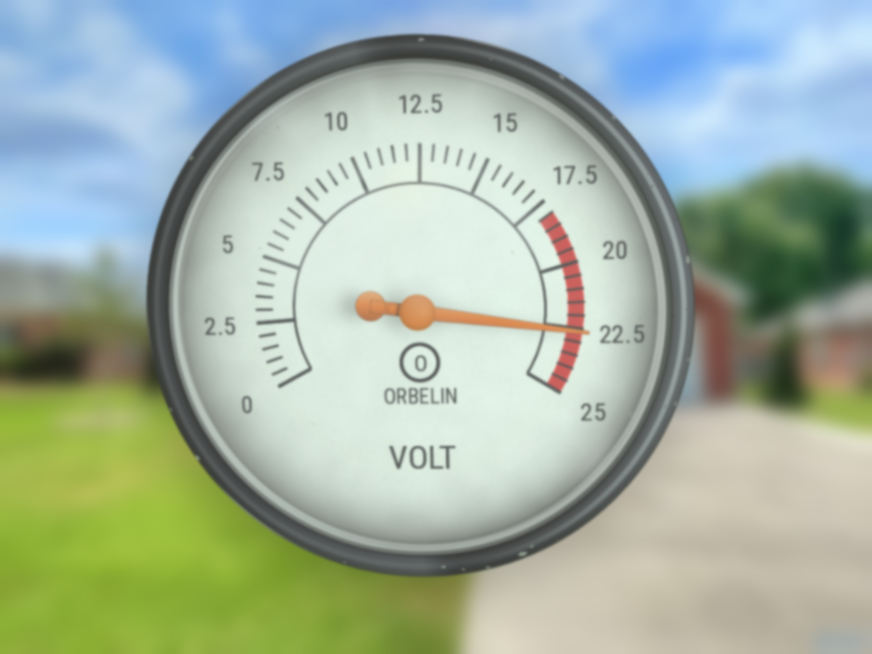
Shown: 22.5
